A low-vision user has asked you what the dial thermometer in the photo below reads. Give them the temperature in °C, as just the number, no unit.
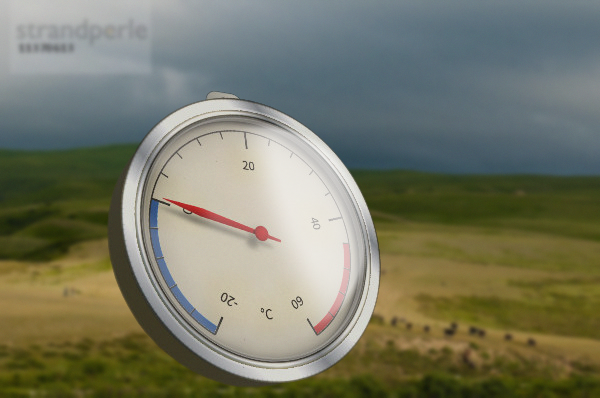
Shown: 0
